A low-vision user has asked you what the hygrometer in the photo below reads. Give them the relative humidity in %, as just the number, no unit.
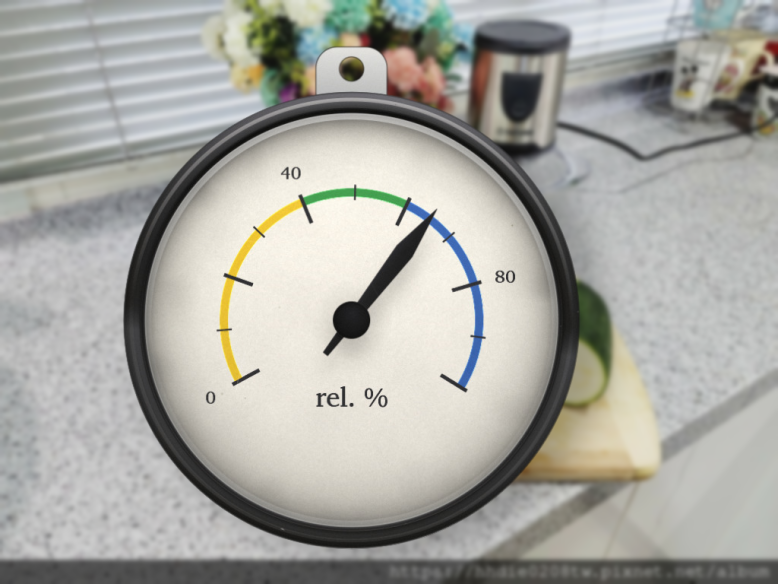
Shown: 65
